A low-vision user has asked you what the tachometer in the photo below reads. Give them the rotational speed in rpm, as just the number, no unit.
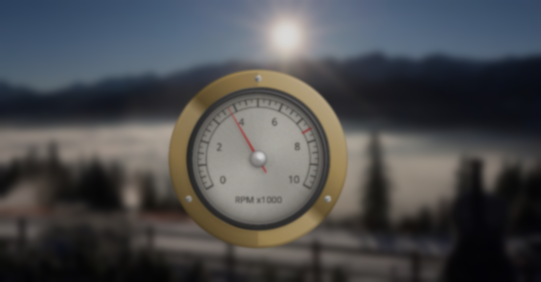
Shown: 3750
